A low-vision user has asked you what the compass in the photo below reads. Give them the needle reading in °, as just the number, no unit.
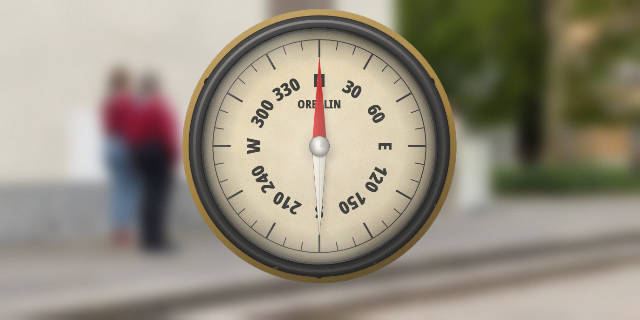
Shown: 0
